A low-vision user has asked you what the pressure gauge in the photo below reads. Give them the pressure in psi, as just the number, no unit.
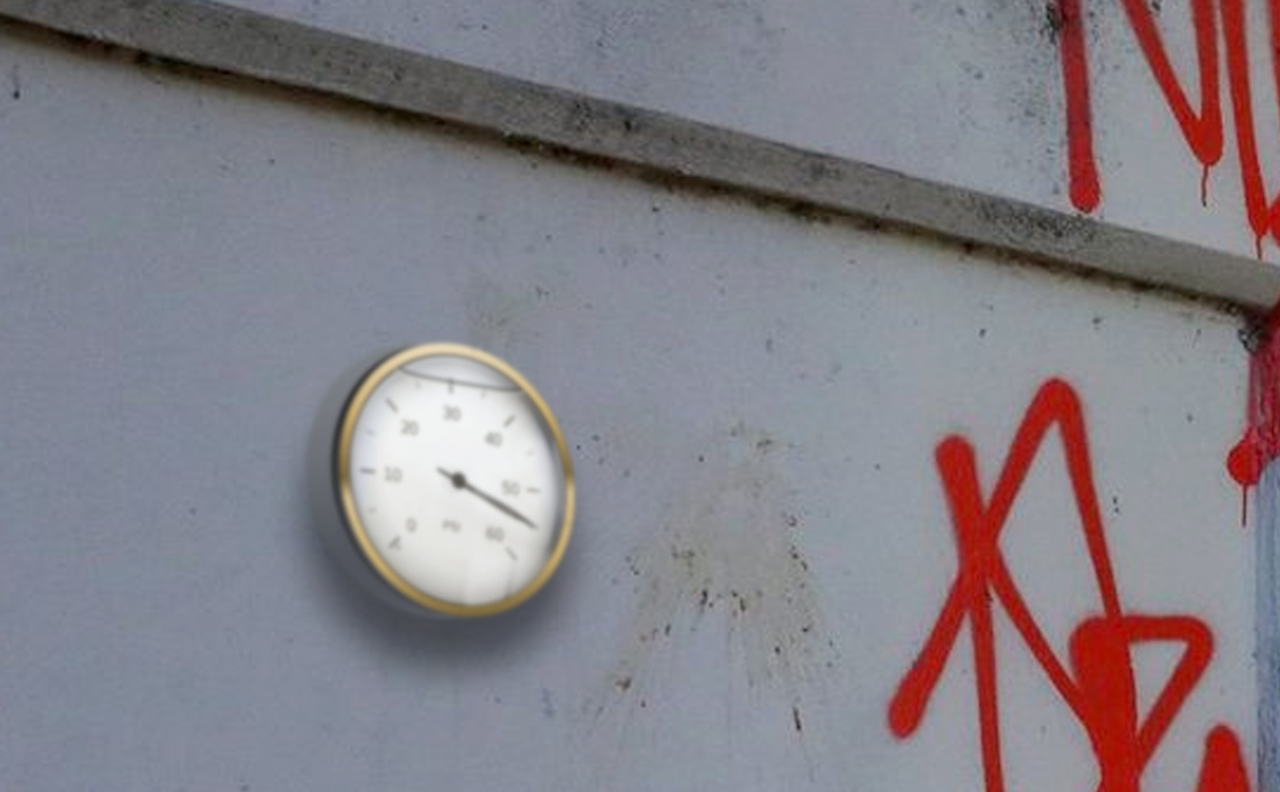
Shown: 55
